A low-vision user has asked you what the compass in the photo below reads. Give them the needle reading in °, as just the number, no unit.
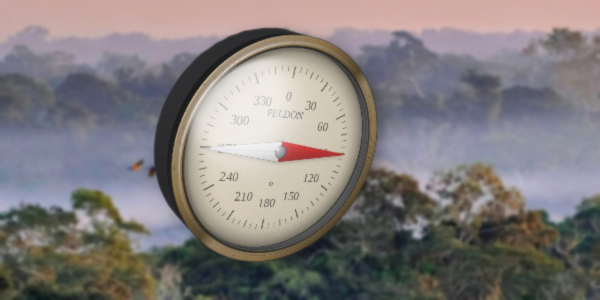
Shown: 90
